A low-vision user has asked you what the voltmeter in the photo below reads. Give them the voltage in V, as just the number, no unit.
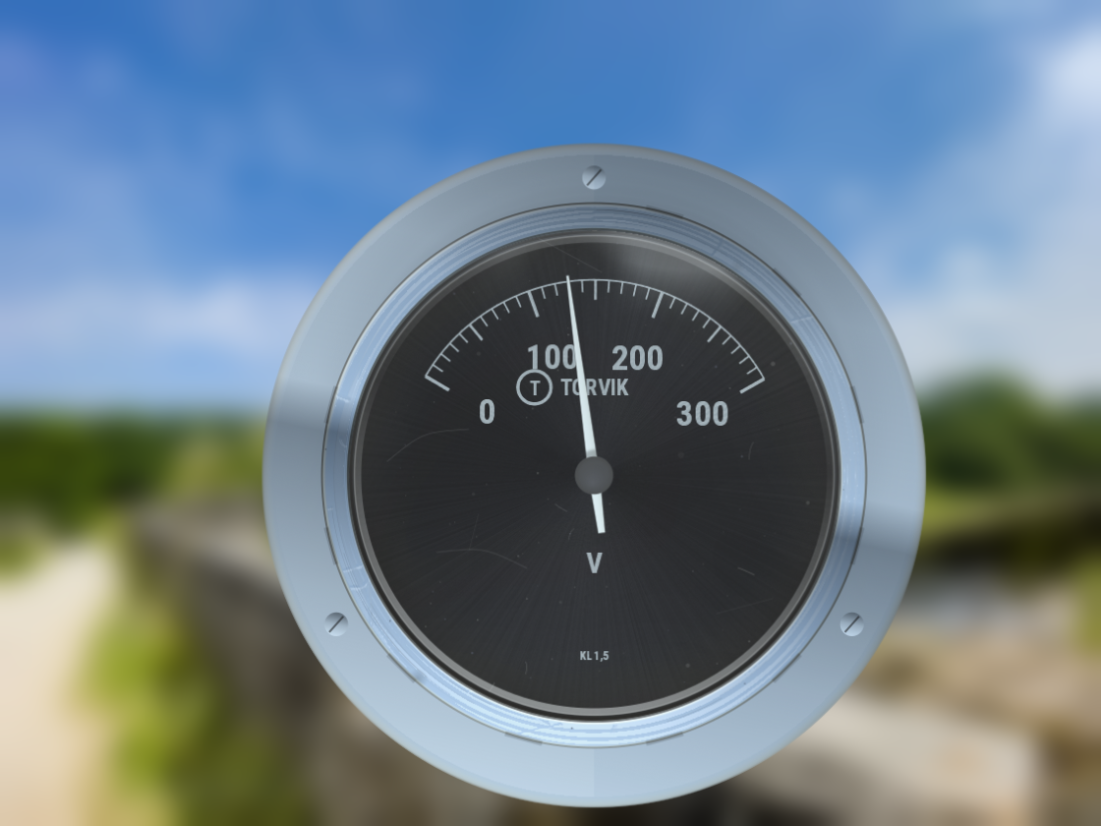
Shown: 130
